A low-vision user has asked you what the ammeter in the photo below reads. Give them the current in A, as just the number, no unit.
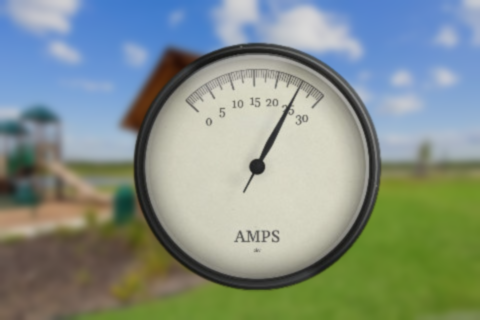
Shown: 25
